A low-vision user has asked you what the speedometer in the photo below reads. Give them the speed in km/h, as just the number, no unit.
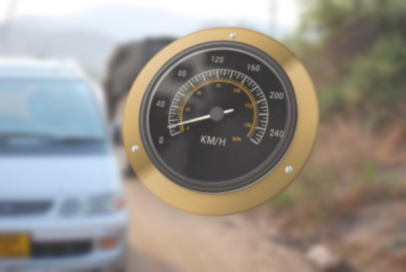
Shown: 10
